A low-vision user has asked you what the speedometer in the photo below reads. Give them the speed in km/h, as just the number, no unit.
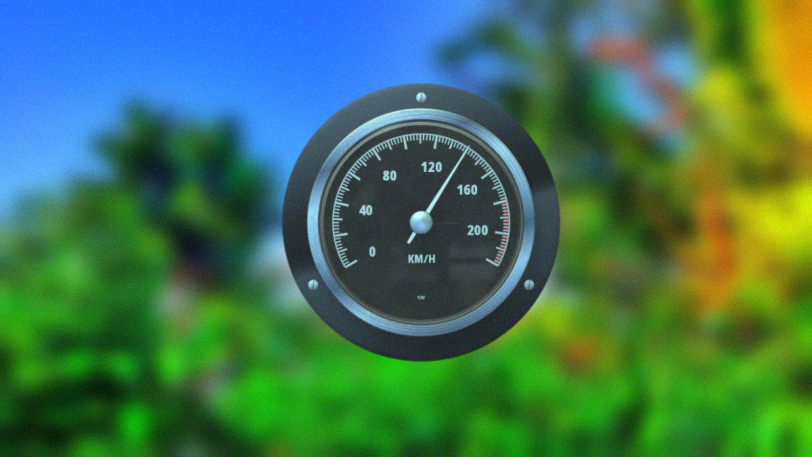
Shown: 140
